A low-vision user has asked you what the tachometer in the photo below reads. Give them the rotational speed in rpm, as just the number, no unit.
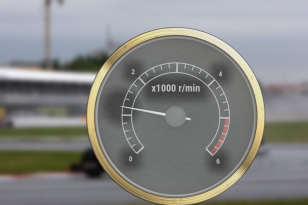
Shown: 1200
